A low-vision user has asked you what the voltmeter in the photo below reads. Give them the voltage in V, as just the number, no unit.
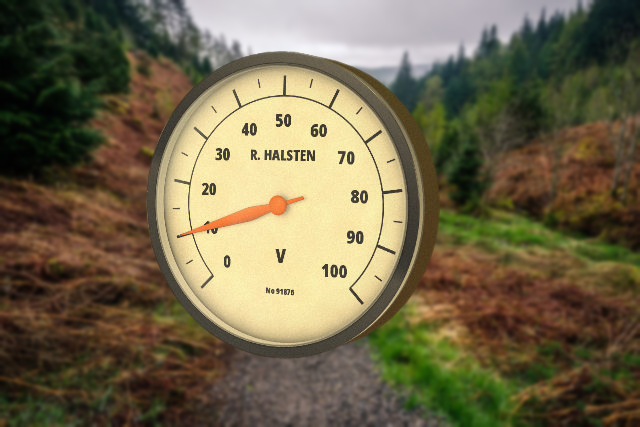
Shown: 10
